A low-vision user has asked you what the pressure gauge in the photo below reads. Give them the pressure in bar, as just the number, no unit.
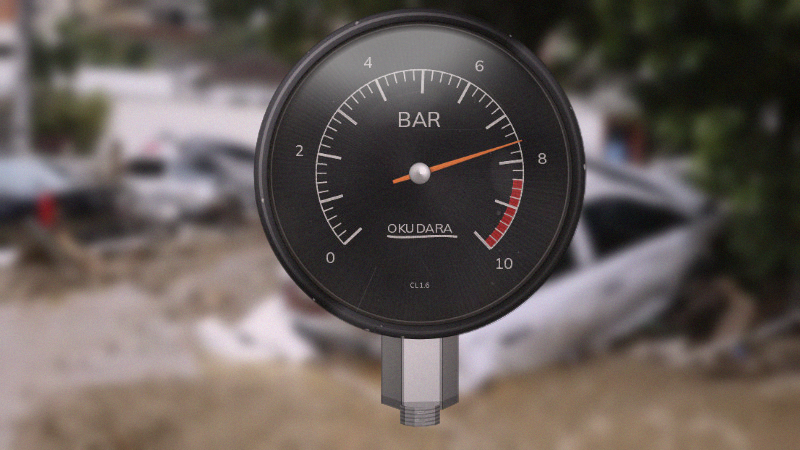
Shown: 7.6
